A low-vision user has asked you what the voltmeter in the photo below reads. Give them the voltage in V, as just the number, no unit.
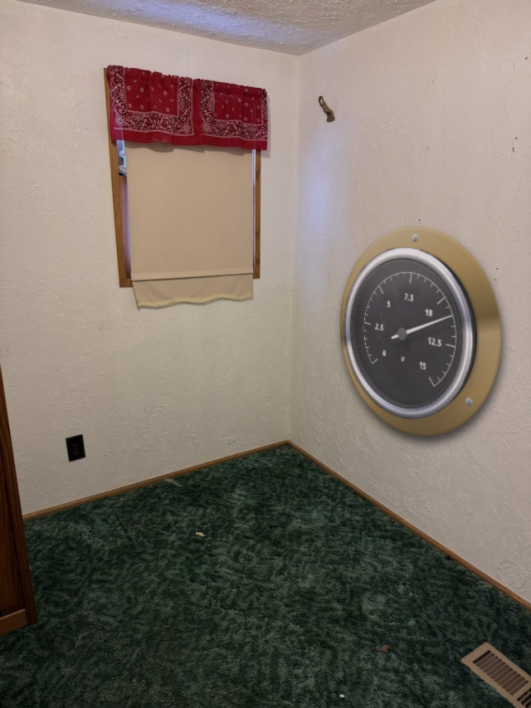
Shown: 11
